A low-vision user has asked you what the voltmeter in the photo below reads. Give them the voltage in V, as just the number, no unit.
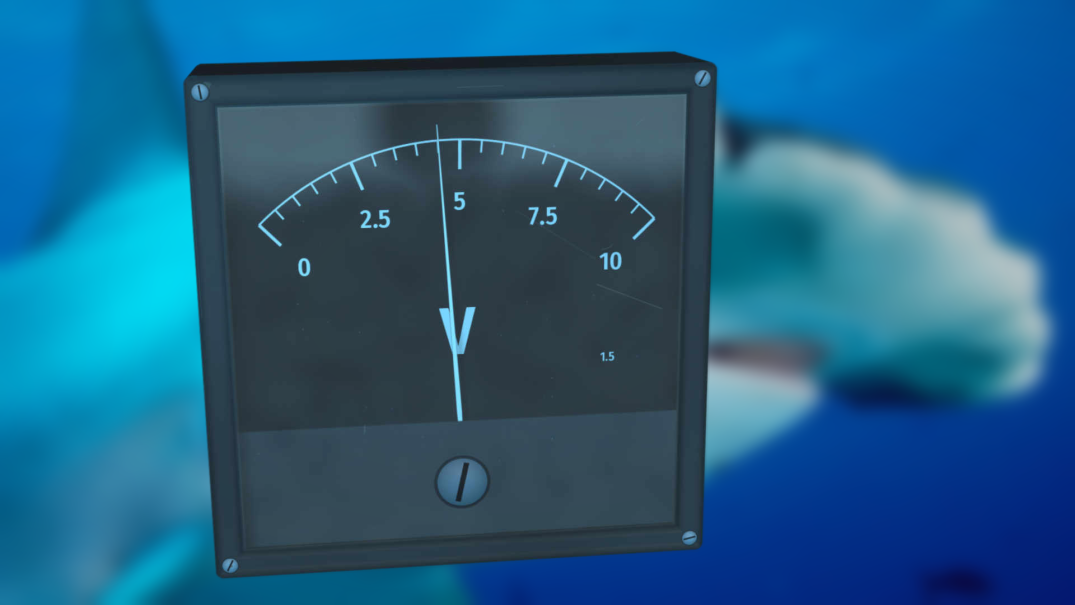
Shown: 4.5
